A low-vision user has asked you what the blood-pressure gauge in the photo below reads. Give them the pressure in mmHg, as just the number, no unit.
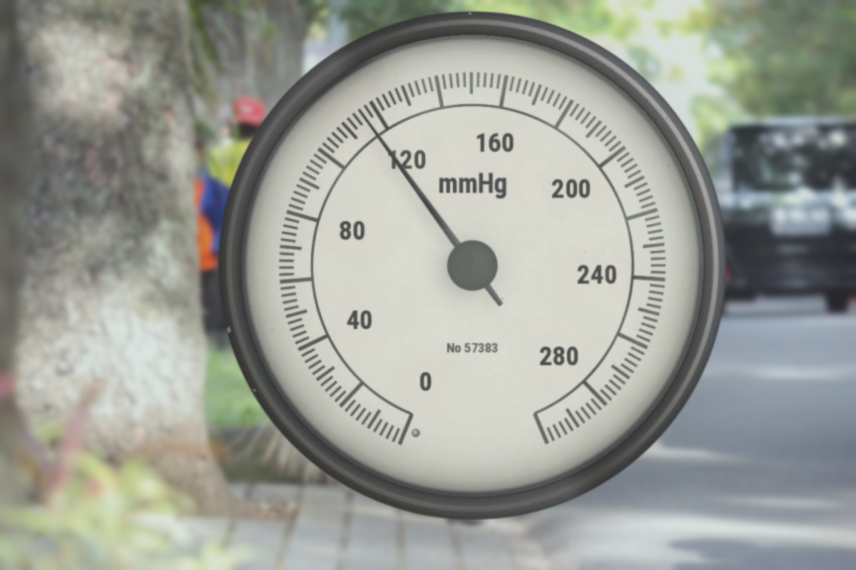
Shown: 116
